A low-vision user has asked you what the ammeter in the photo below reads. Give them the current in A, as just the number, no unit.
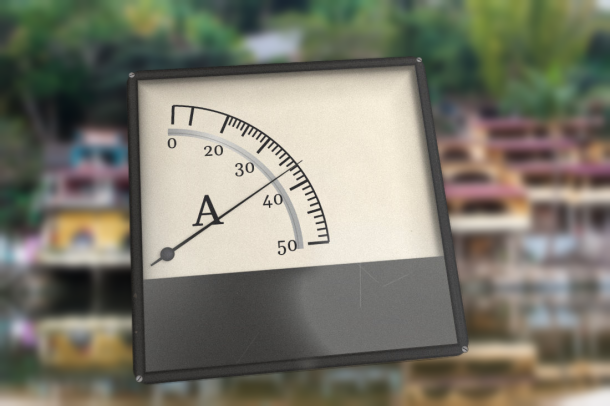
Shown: 37
